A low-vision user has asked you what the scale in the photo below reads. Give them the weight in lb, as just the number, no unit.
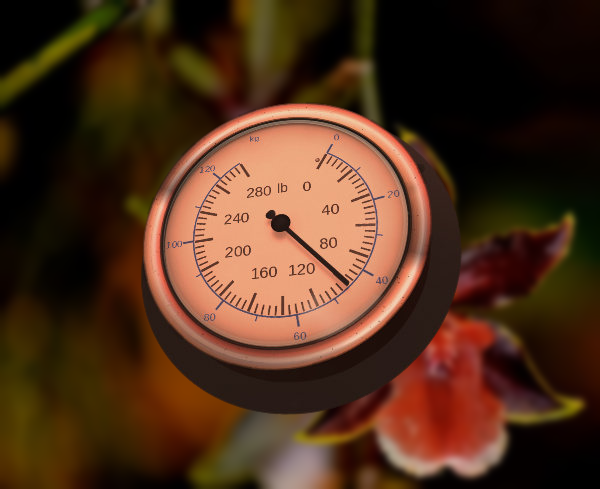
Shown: 100
